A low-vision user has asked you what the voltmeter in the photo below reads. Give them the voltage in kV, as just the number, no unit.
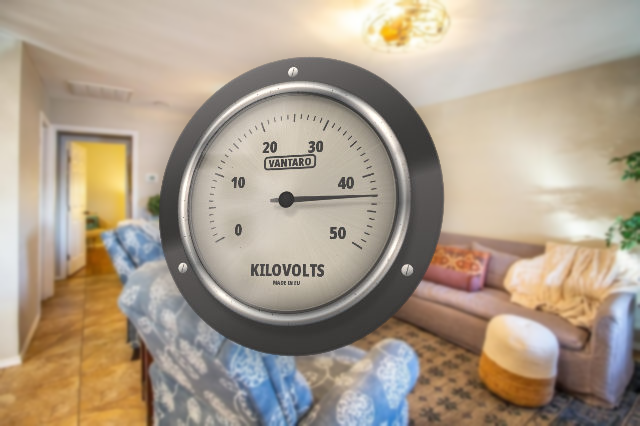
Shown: 43
